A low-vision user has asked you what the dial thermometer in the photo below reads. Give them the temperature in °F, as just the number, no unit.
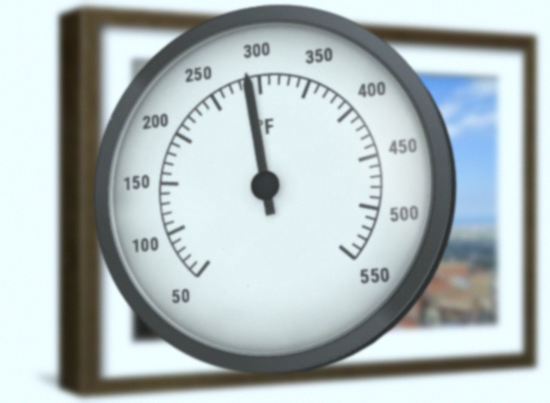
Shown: 290
